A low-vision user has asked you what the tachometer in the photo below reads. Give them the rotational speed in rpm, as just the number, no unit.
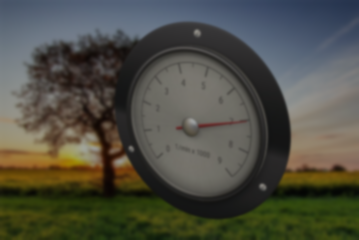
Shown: 7000
